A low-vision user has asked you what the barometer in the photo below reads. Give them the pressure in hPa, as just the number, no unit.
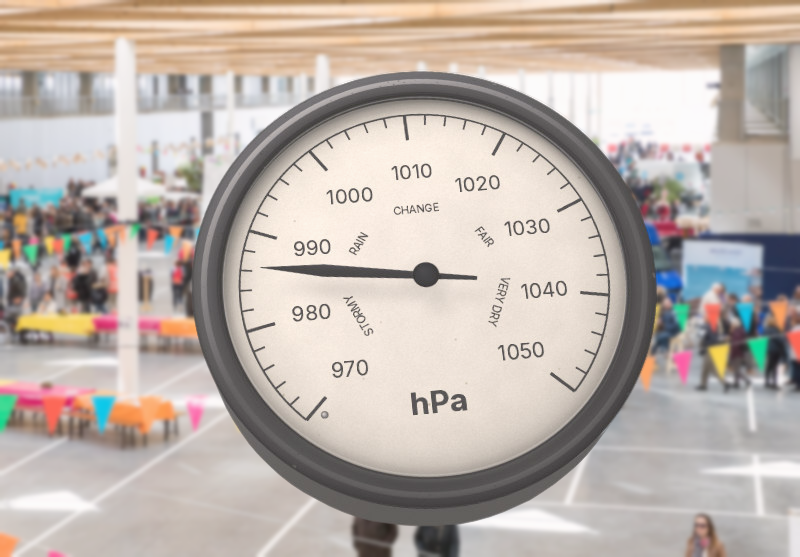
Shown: 986
